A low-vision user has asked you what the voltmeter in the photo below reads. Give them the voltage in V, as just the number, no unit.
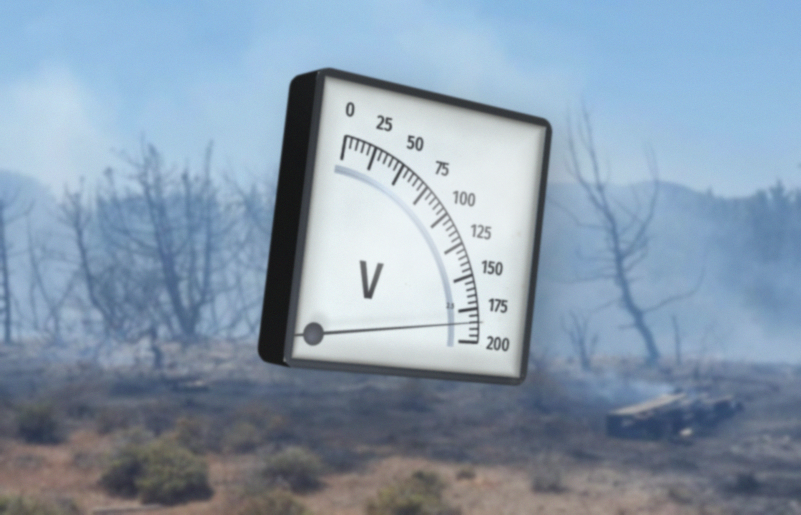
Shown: 185
